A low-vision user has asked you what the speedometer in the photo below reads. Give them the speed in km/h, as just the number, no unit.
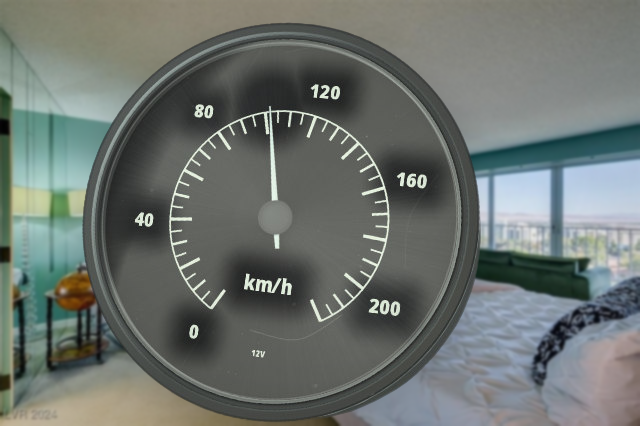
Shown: 102.5
